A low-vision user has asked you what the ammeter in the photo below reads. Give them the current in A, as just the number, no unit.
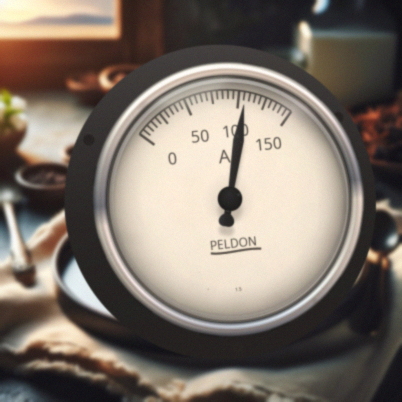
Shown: 105
